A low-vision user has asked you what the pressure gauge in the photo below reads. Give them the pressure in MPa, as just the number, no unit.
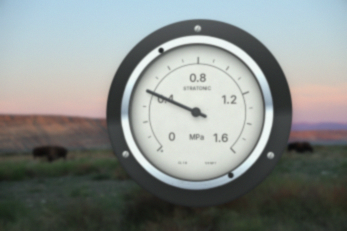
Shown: 0.4
